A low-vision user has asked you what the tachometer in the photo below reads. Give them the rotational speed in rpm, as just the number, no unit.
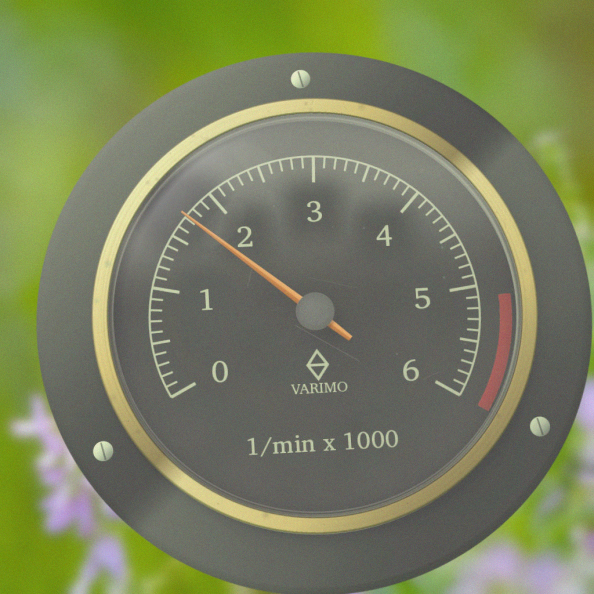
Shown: 1700
